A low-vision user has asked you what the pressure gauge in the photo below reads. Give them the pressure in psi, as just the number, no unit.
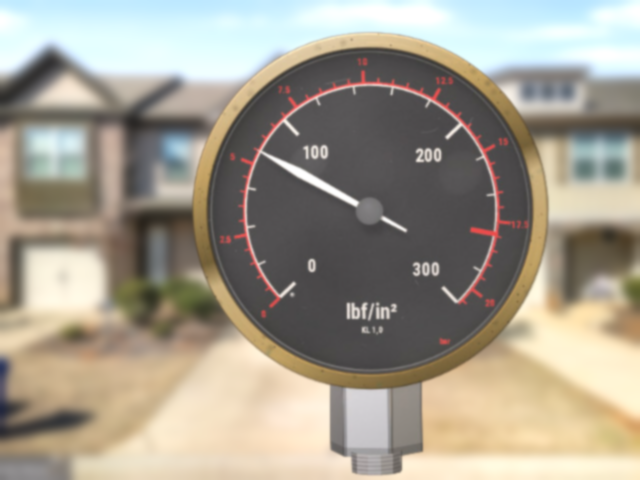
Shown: 80
